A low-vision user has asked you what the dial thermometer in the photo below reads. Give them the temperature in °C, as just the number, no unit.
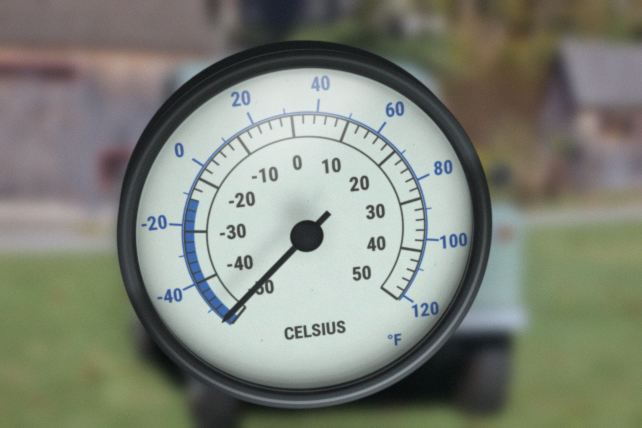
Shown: -48
